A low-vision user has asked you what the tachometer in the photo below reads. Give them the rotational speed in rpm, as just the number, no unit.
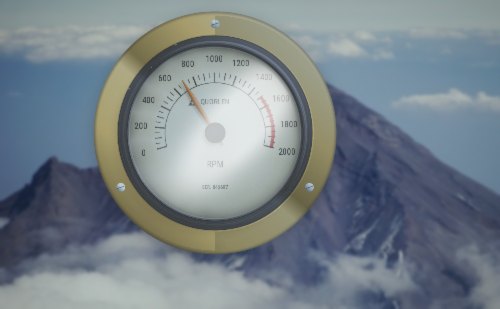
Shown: 700
